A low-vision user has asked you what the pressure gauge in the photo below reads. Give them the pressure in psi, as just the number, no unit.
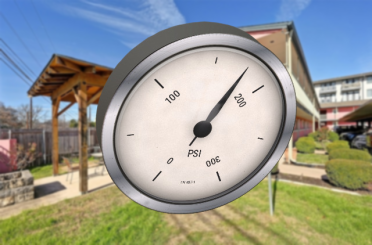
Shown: 175
